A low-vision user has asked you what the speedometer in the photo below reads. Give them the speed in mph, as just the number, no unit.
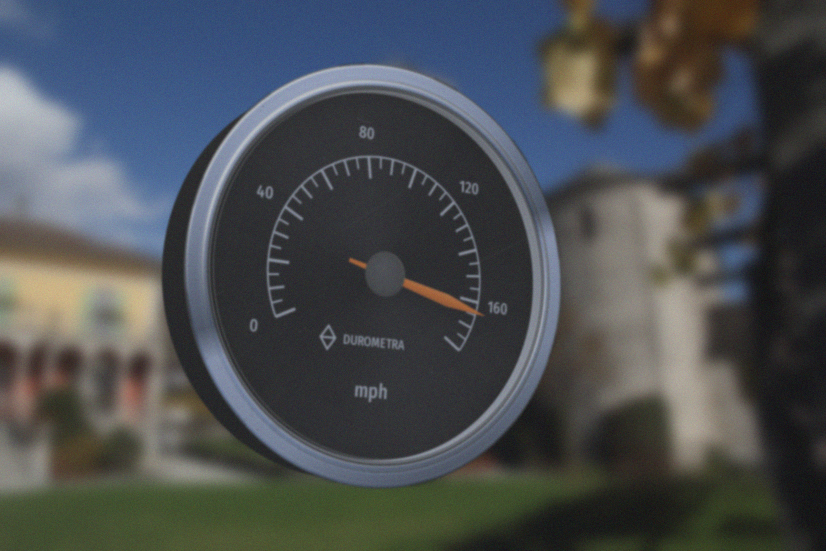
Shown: 165
